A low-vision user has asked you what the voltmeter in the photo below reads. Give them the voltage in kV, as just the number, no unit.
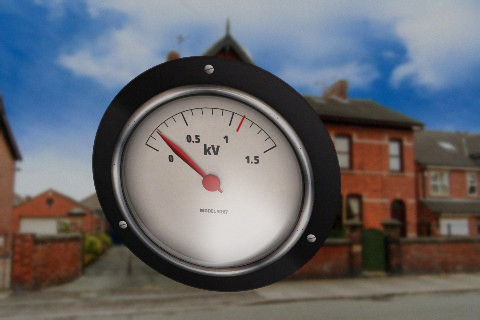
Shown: 0.2
